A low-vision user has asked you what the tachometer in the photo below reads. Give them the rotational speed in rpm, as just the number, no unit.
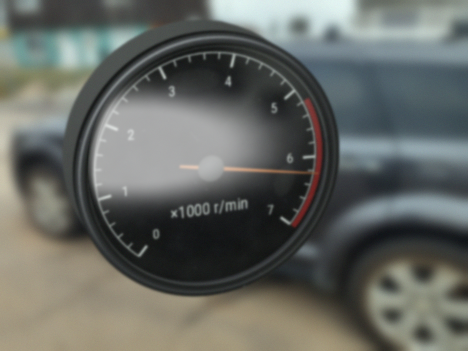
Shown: 6200
